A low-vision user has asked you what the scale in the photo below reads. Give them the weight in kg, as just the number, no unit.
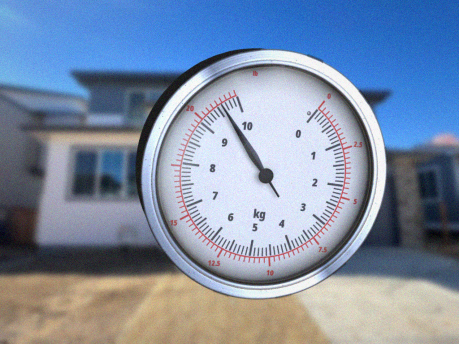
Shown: 9.6
